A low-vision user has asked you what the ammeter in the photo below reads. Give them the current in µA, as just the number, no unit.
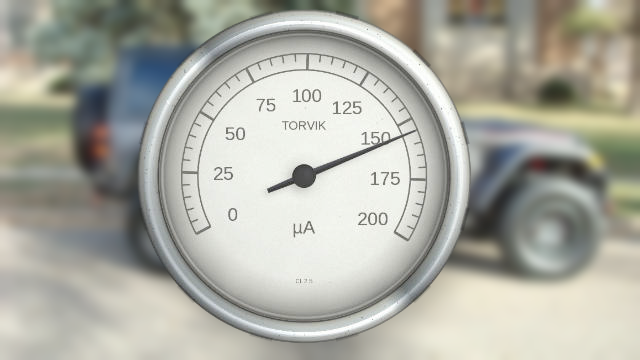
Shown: 155
